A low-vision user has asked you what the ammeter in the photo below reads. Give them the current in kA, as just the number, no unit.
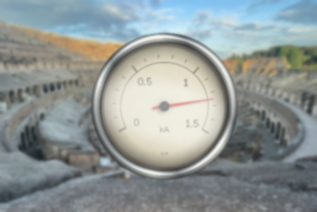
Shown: 1.25
